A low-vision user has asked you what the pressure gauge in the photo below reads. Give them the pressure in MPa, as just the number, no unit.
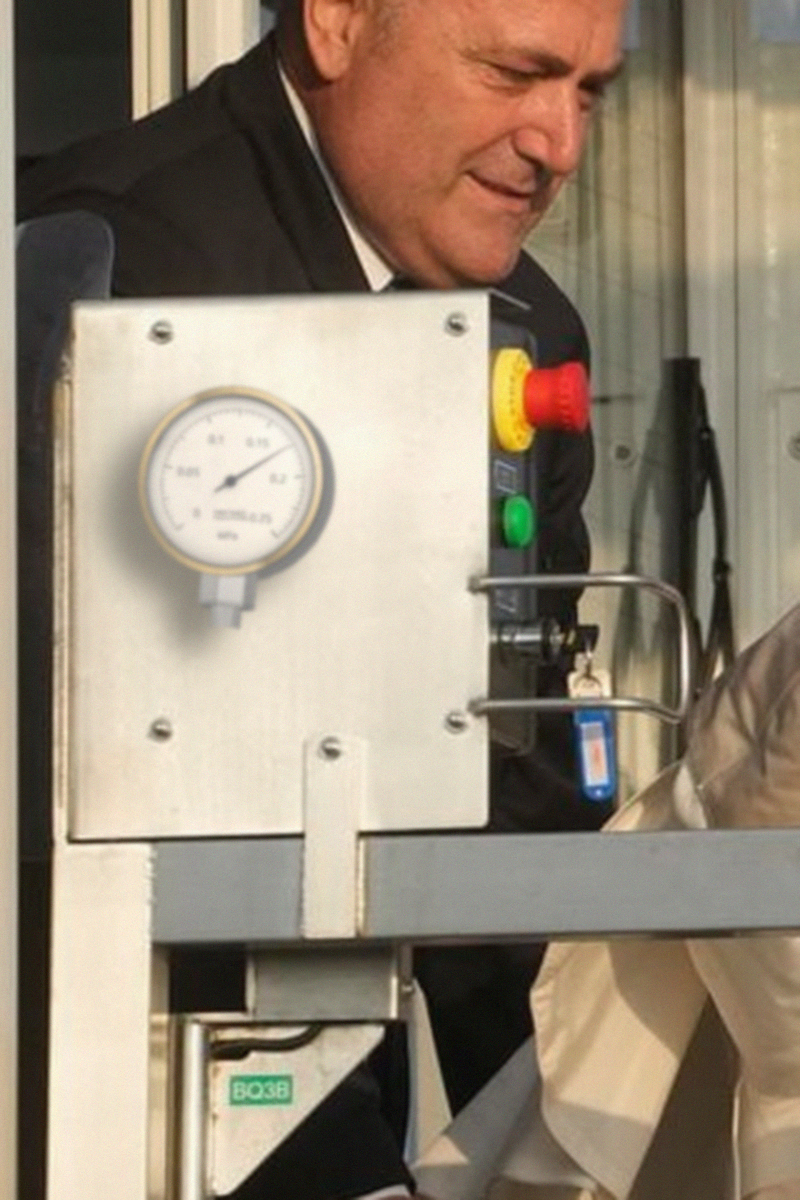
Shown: 0.175
